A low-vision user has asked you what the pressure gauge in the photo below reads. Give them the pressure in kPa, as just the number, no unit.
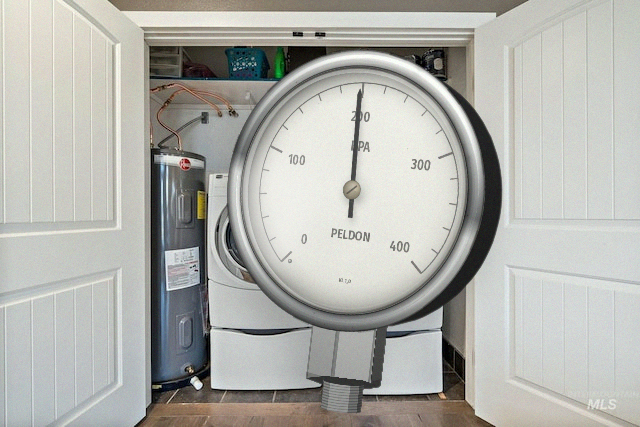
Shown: 200
